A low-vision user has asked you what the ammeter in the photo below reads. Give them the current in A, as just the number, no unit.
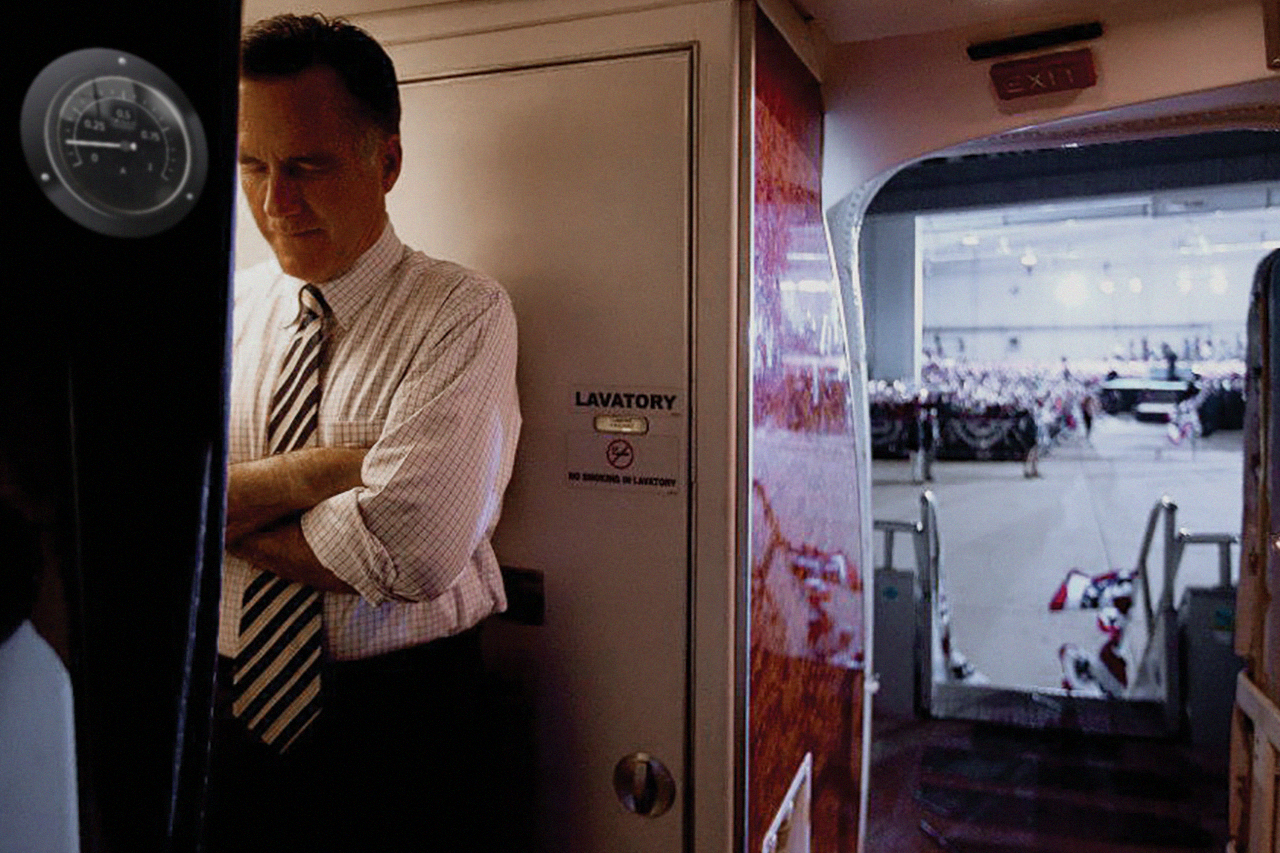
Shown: 0.1
